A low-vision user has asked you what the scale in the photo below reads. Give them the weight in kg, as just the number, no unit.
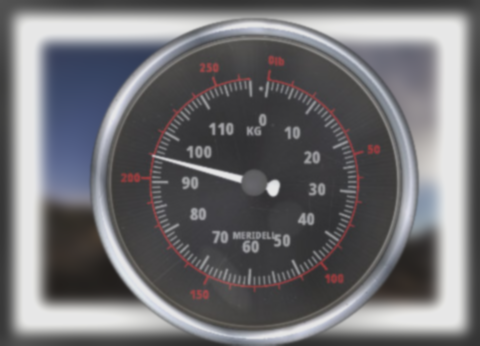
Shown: 95
